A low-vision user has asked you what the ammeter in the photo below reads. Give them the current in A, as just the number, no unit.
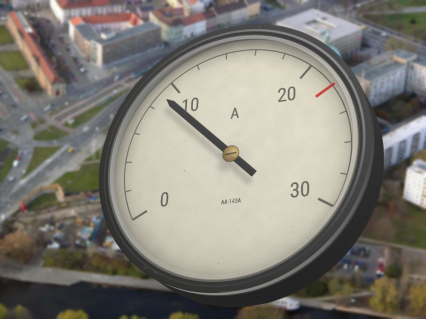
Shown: 9
